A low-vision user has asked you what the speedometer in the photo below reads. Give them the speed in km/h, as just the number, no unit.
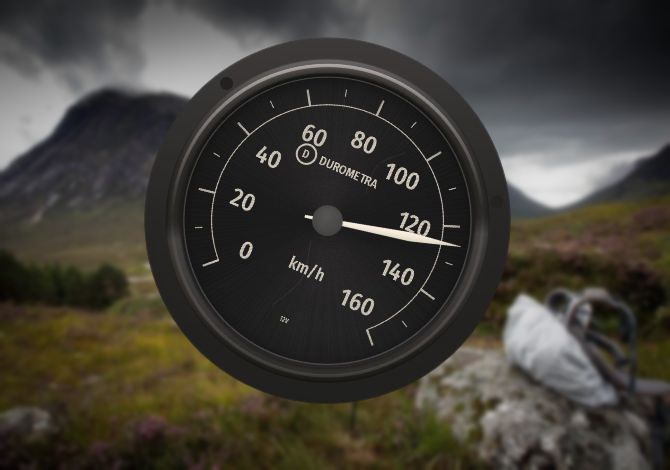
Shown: 125
